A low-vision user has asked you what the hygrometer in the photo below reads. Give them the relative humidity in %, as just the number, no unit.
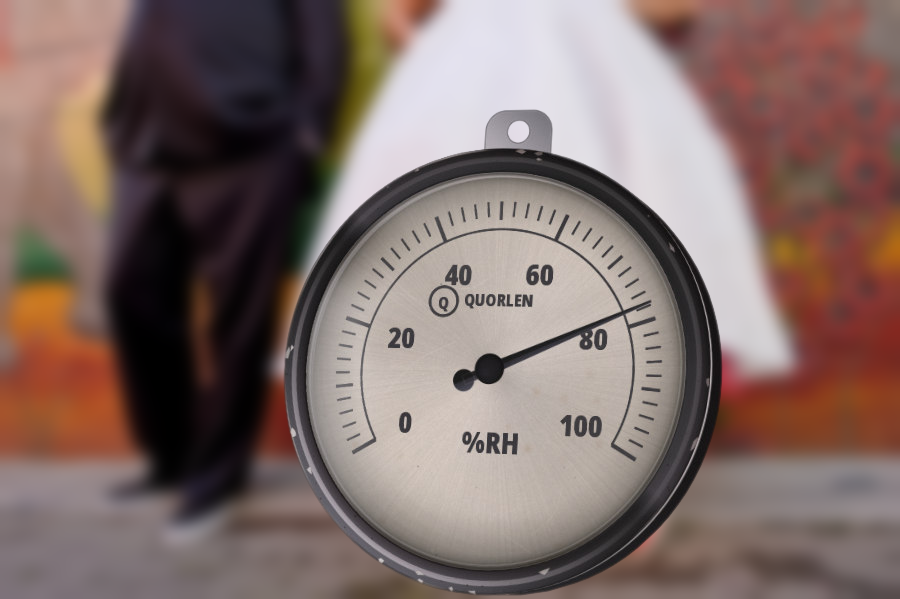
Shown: 78
